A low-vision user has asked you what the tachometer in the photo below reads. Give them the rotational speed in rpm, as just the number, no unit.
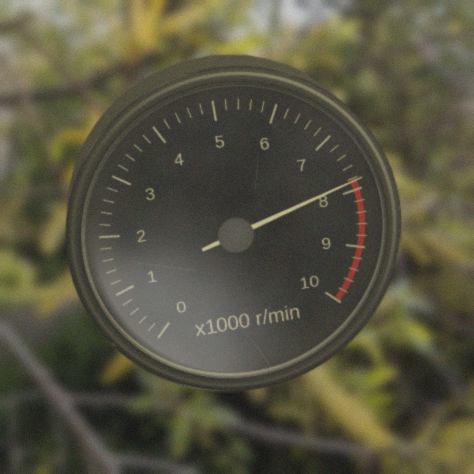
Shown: 7800
